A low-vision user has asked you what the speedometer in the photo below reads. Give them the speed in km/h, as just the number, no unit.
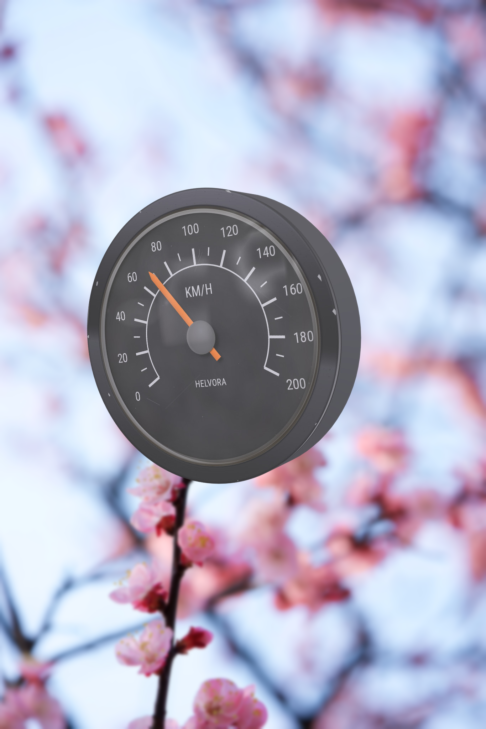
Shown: 70
